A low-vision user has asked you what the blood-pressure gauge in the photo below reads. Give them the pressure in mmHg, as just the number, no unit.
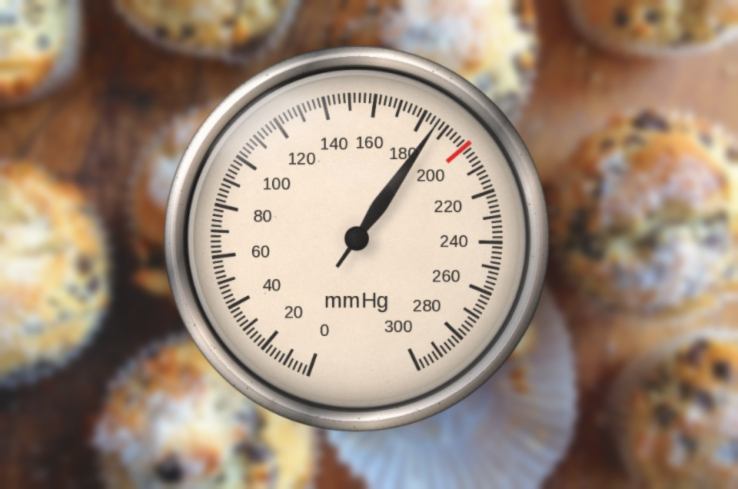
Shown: 186
